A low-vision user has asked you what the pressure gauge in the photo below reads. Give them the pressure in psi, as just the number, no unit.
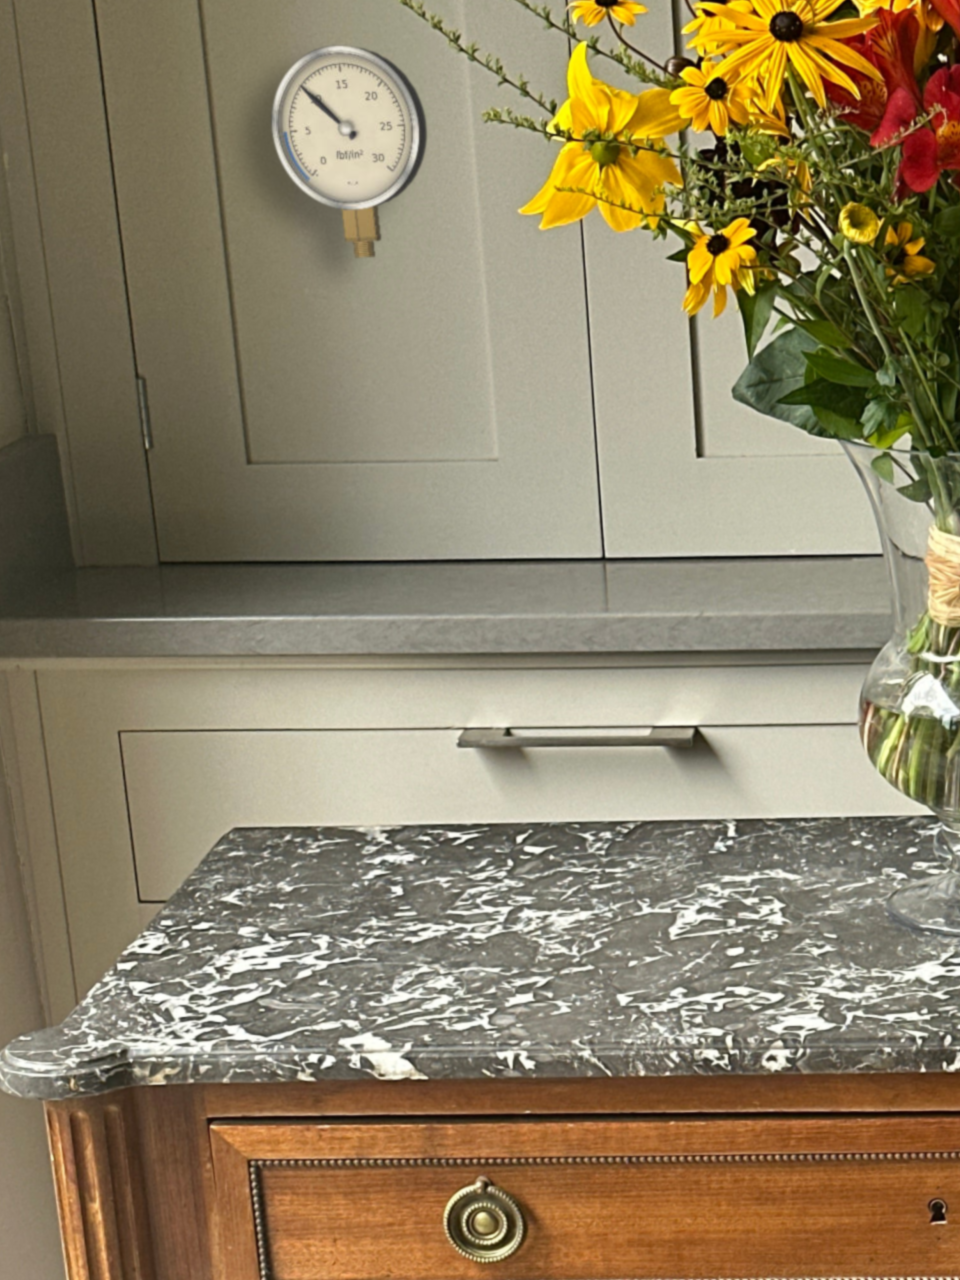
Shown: 10
